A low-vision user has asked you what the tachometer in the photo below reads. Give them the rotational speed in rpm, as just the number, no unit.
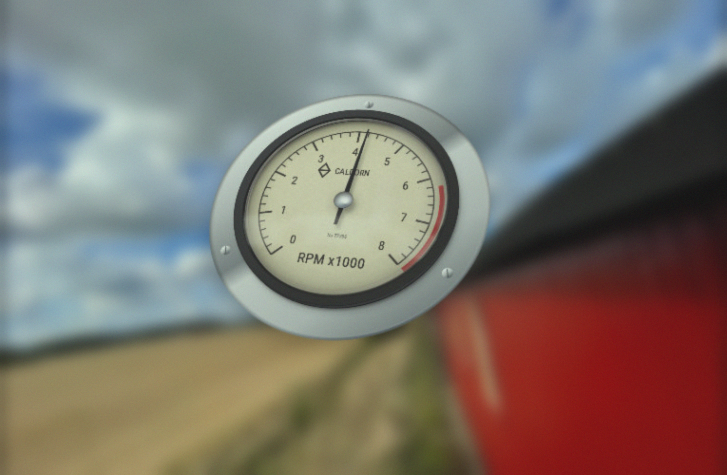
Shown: 4200
